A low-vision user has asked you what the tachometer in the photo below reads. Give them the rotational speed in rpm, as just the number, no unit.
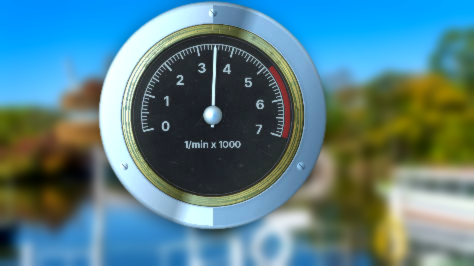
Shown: 3500
